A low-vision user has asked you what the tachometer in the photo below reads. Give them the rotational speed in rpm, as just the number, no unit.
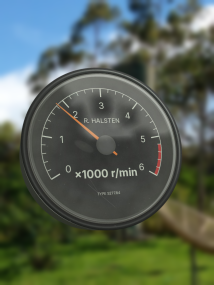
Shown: 1800
